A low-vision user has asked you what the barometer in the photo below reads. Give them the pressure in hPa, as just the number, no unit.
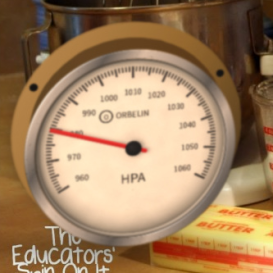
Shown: 980
